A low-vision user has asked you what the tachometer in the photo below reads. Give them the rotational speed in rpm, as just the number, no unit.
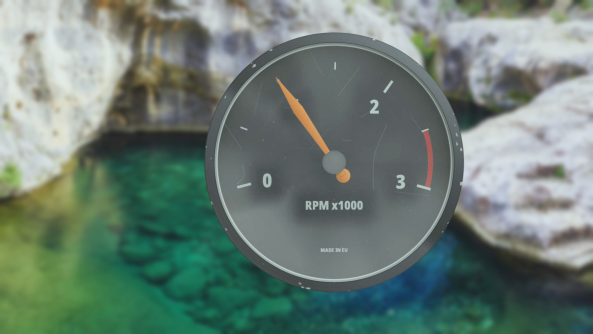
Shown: 1000
